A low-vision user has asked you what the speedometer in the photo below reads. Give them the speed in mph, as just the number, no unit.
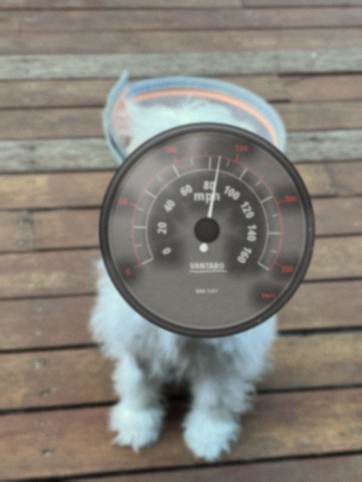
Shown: 85
